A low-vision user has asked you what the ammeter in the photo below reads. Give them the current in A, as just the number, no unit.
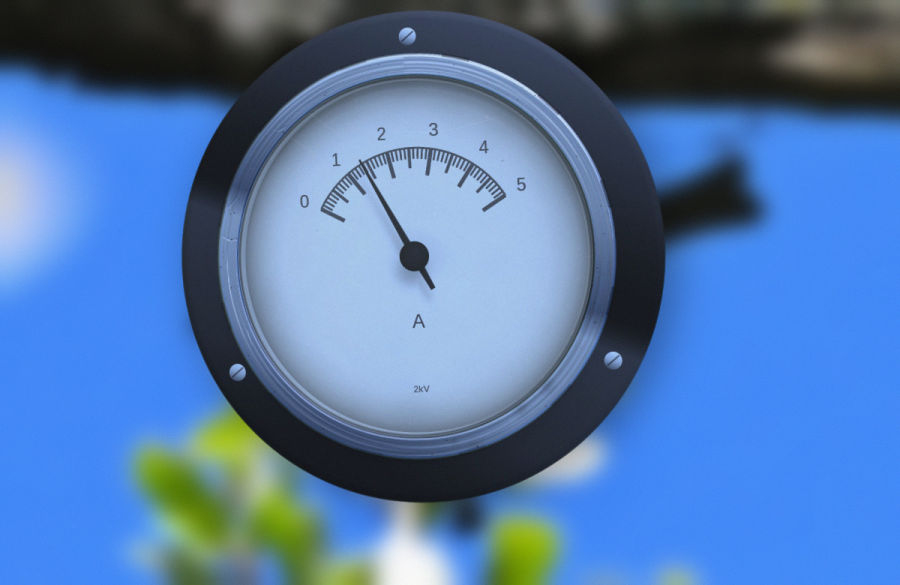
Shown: 1.4
